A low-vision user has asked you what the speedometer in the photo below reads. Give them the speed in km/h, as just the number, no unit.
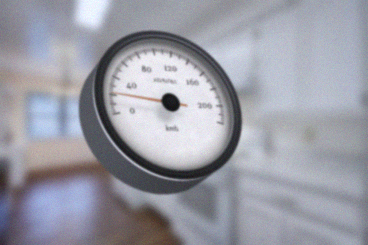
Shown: 20
